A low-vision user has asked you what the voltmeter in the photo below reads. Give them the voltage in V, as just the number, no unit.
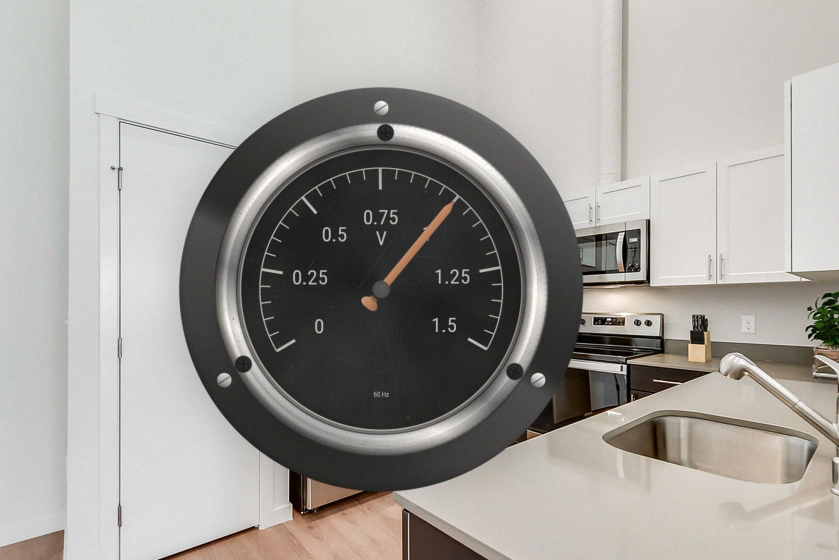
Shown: 1
